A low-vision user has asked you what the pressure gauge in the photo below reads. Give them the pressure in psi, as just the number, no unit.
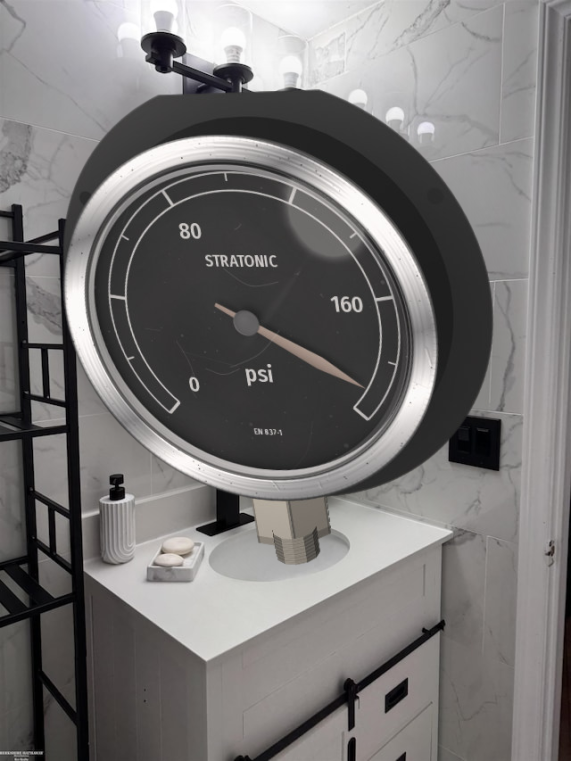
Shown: 190
